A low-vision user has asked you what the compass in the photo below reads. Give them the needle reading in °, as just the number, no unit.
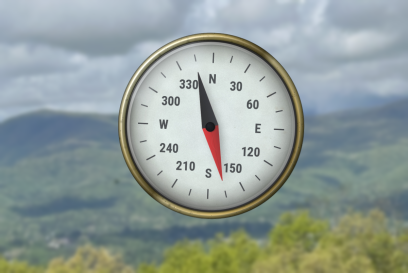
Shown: 165
